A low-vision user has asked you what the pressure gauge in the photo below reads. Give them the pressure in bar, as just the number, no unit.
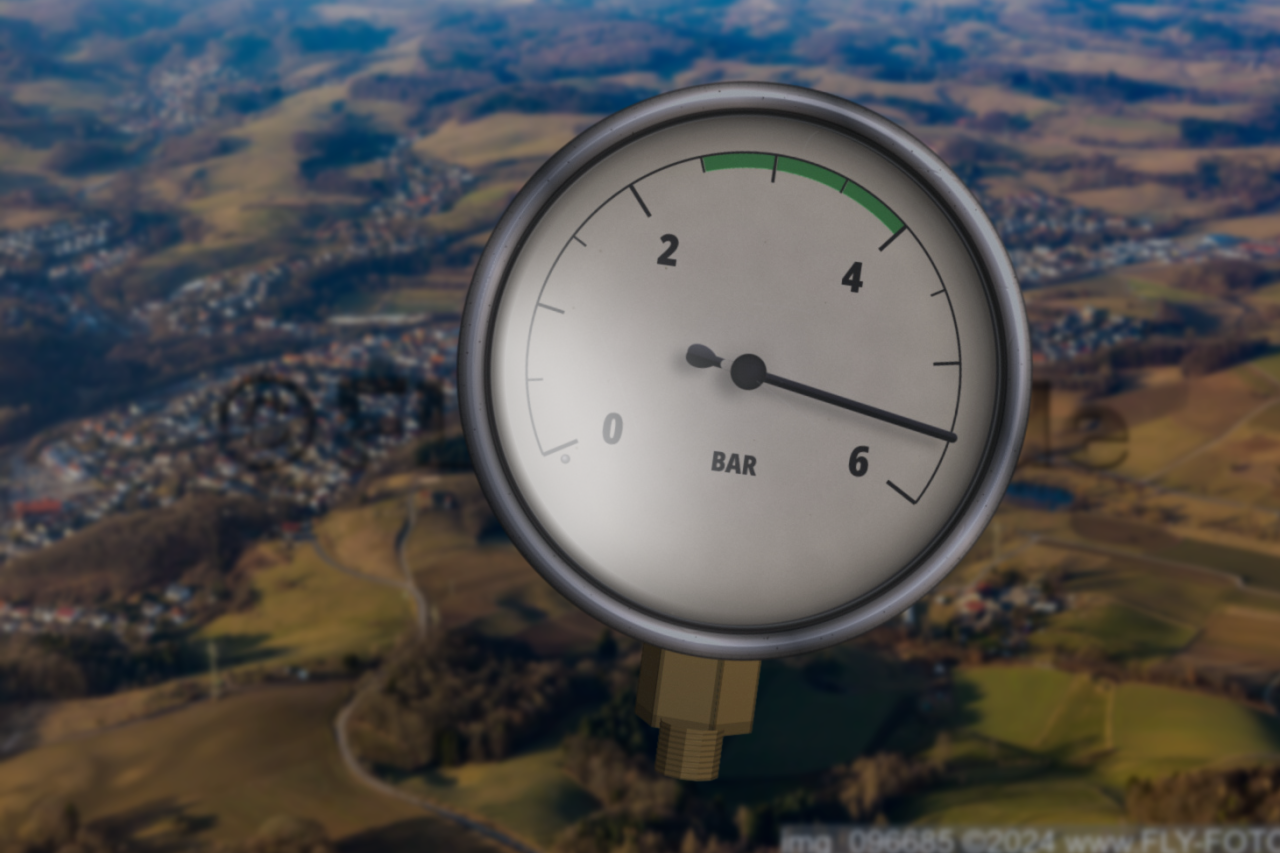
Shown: 5.5
